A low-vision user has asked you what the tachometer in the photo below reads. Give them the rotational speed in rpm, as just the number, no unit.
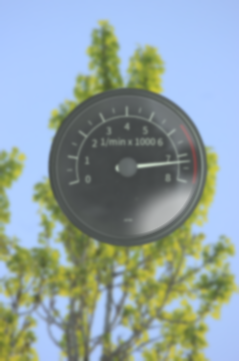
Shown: 7250
